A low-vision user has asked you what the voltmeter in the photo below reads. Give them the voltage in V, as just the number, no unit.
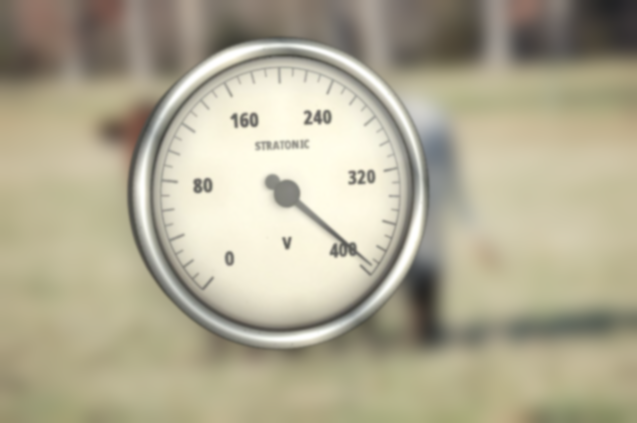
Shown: 395
